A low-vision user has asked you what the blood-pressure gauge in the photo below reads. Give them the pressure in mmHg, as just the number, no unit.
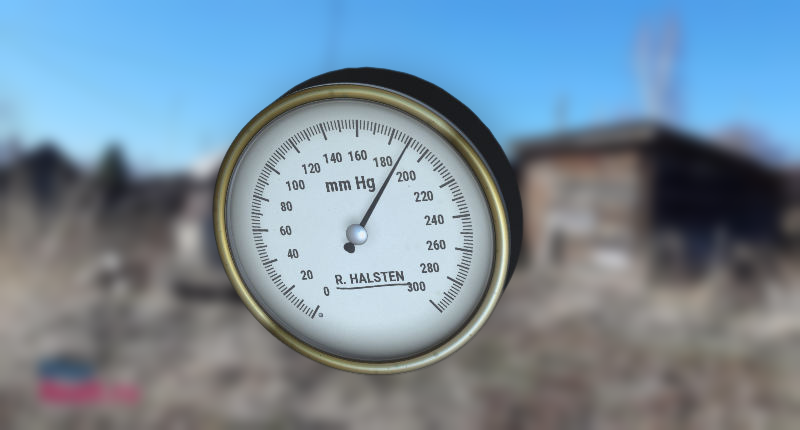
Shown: 190
